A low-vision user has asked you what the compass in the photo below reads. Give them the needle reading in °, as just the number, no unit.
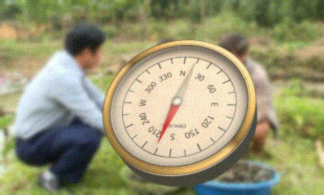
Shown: 195
